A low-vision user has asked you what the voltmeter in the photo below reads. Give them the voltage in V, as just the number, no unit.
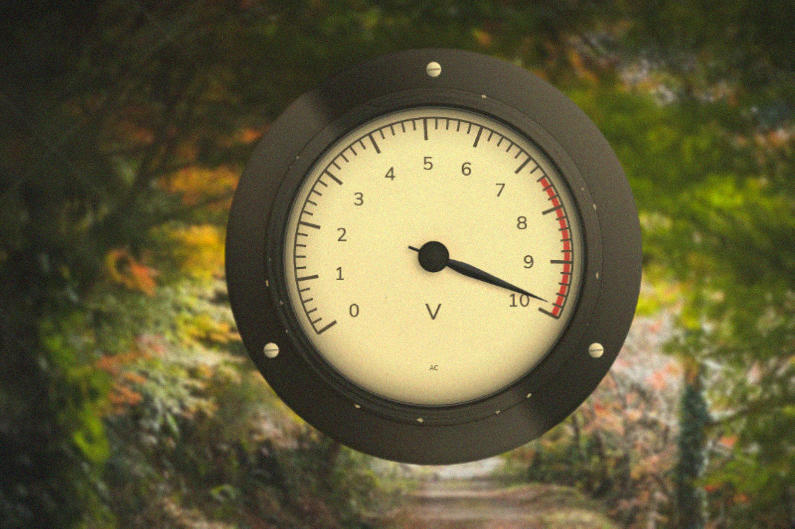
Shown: 9.8
